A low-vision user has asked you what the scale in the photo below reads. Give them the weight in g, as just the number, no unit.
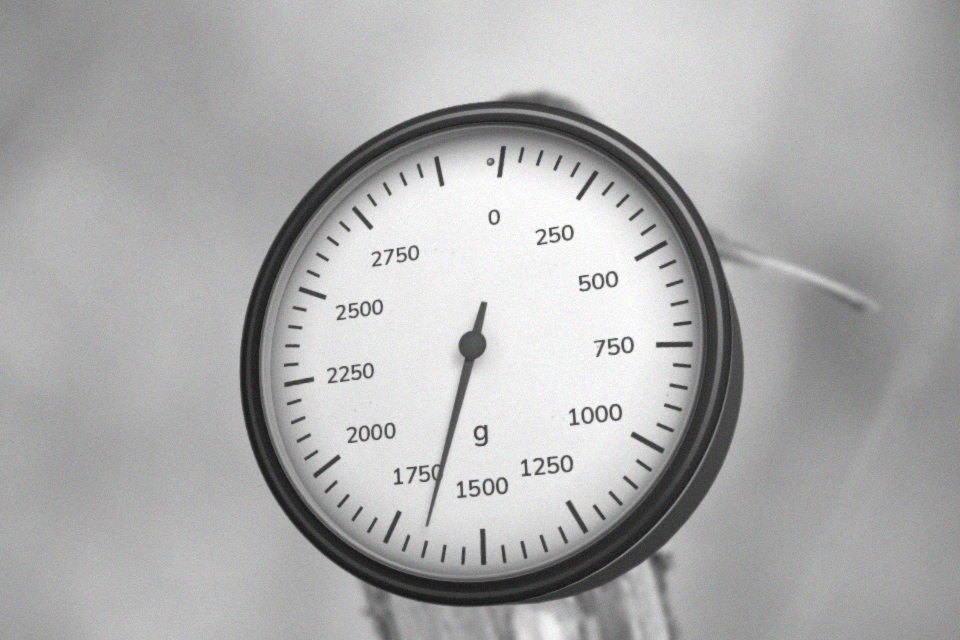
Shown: 1650
